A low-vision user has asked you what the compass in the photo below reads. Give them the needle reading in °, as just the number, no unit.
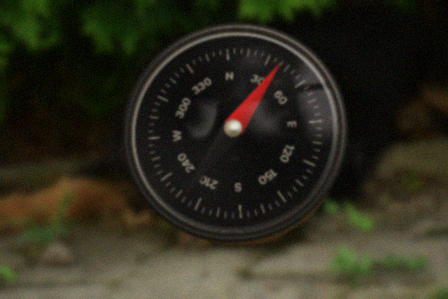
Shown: 40
